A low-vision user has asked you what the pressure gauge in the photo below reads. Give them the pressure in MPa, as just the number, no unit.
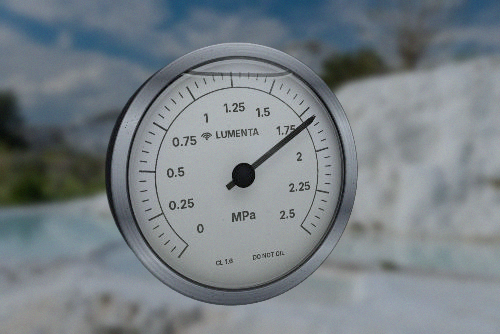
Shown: 1.8
